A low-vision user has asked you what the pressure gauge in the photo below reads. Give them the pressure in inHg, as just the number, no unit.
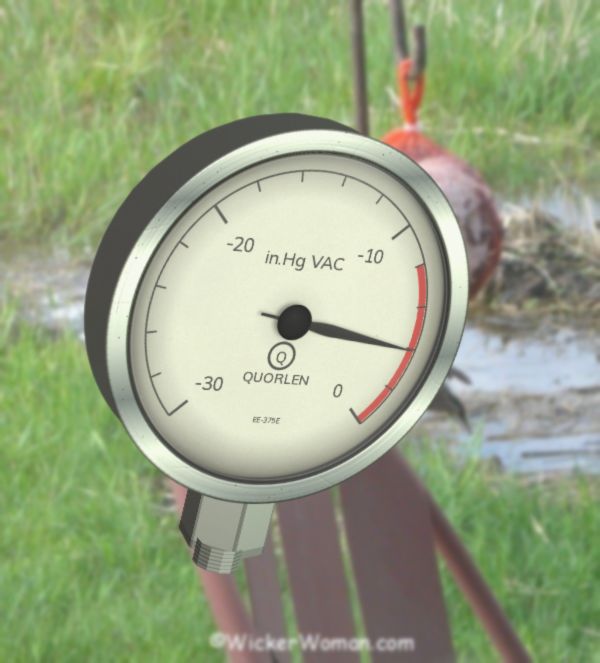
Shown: -4
